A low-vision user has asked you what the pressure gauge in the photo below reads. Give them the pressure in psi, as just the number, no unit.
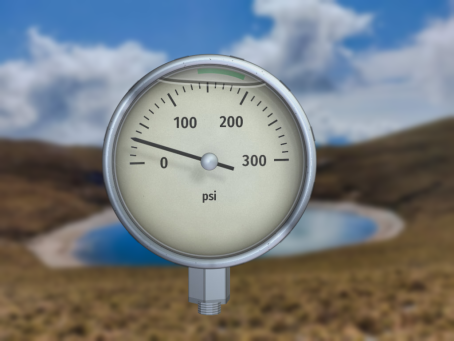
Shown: 30
